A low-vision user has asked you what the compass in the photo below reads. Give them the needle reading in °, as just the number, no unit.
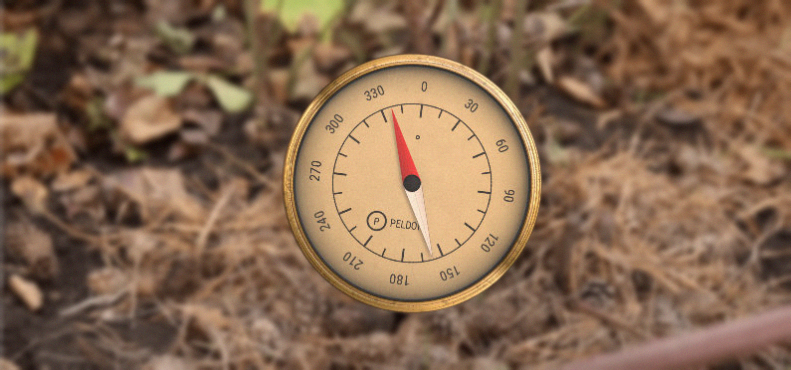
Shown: 337.5
